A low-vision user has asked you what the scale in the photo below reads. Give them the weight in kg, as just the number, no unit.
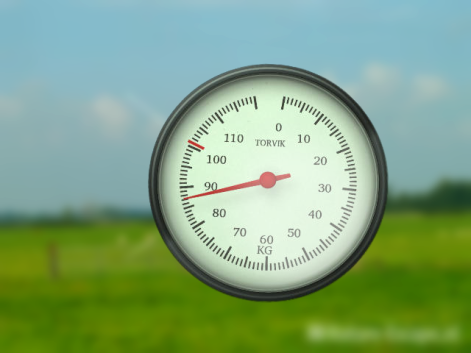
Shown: 87
